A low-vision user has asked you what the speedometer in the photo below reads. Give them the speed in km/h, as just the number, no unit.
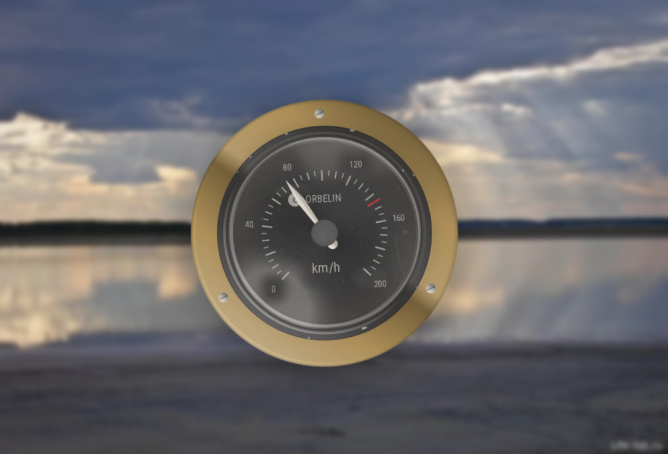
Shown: 75
